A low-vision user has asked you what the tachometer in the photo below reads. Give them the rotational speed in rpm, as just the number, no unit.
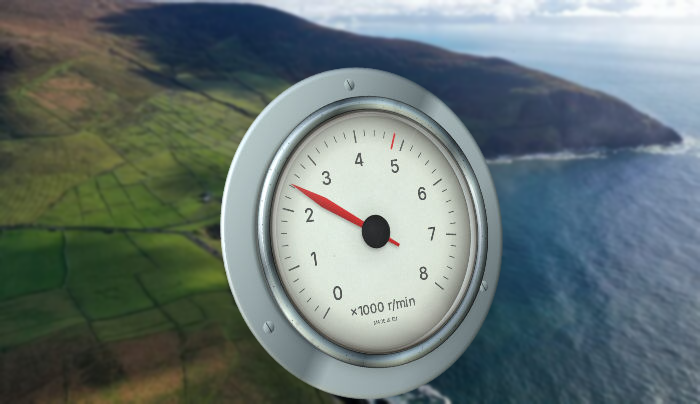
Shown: 2400
